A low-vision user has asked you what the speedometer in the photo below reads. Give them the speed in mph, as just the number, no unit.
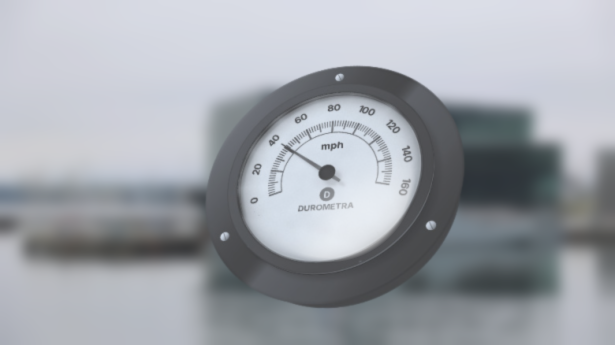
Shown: 40
